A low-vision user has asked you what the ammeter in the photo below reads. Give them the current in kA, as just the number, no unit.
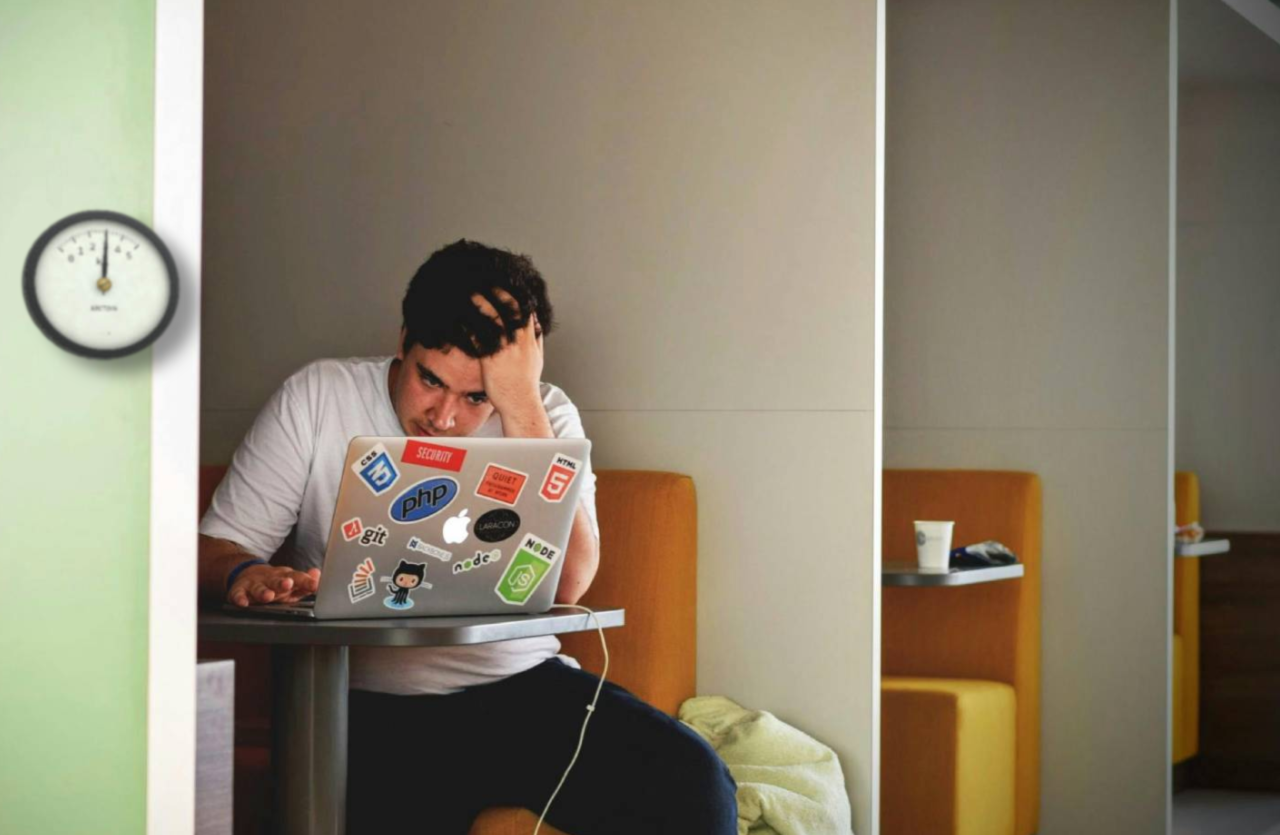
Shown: 3
